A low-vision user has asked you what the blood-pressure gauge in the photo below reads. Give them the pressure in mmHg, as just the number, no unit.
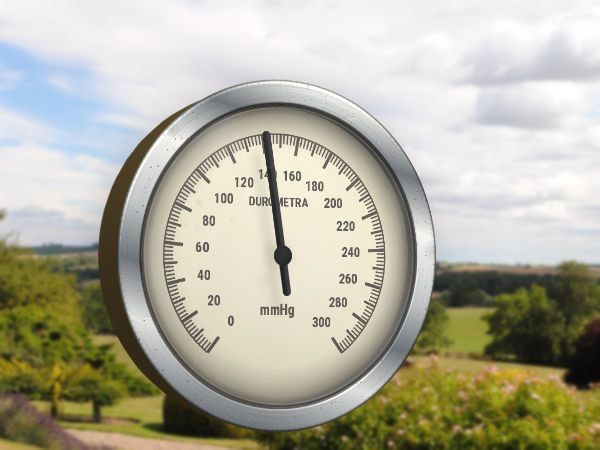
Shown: 140
